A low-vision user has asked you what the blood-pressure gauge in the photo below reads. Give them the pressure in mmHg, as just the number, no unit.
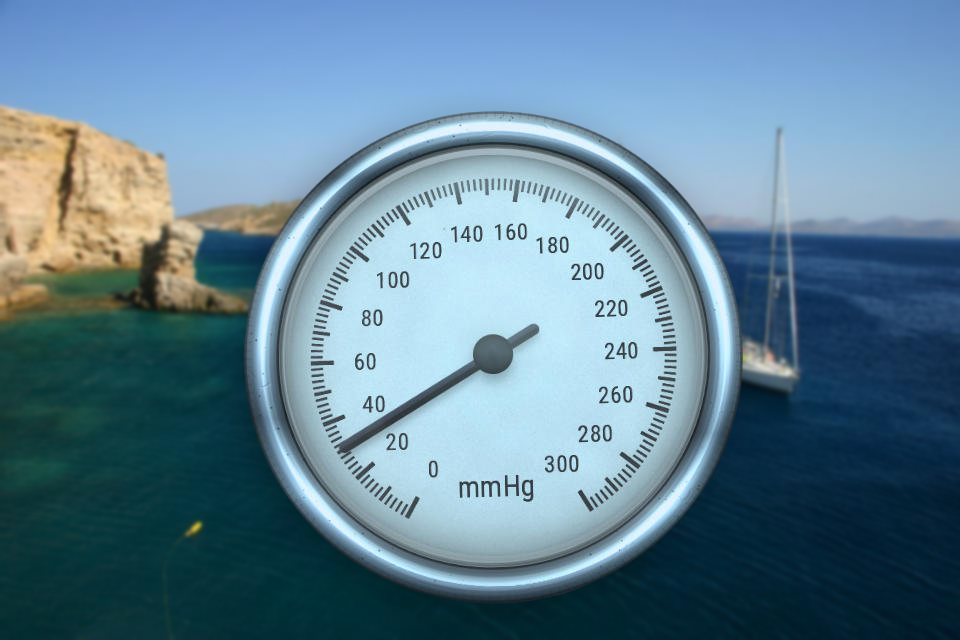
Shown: 30
